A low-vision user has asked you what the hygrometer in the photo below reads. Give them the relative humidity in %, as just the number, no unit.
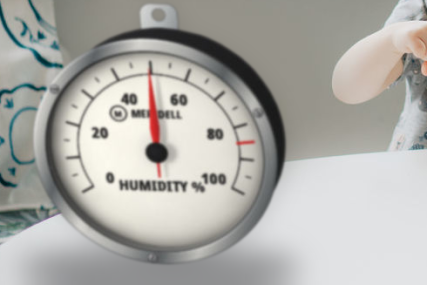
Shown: 50
